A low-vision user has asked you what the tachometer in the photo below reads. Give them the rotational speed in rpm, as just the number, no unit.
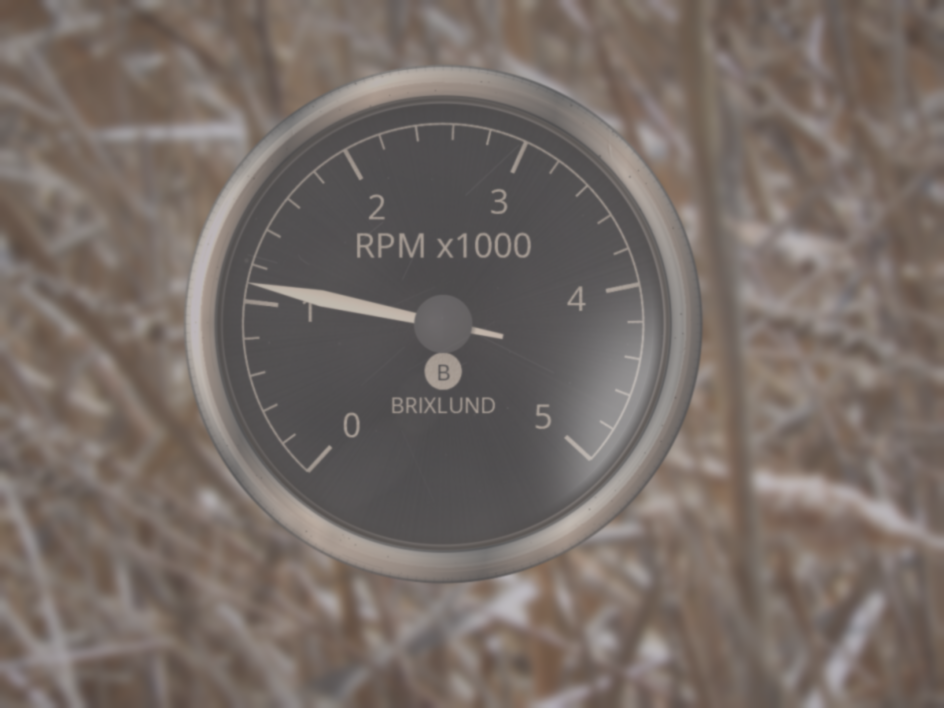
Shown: 1100
